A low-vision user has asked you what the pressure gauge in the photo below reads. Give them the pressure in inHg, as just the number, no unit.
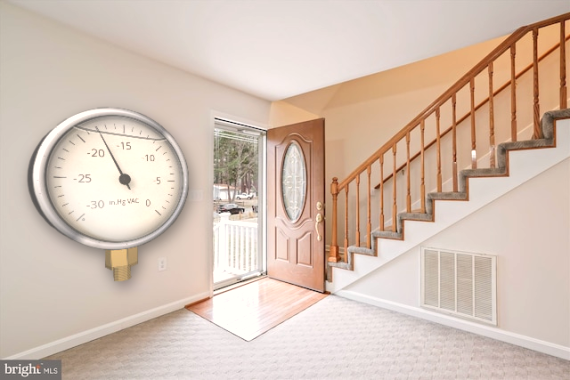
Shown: -18
